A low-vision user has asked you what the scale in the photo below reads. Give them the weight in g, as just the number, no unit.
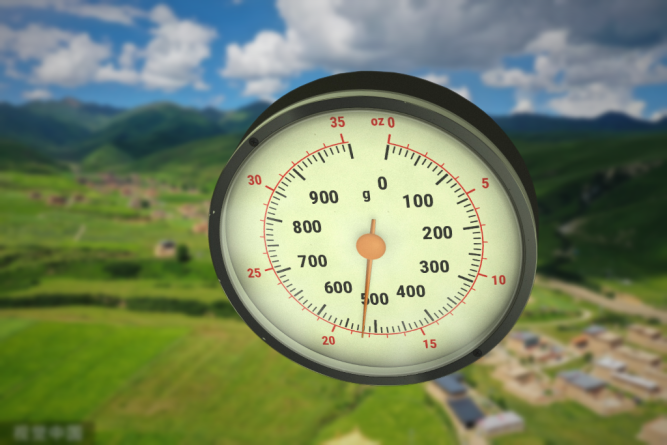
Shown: 520
